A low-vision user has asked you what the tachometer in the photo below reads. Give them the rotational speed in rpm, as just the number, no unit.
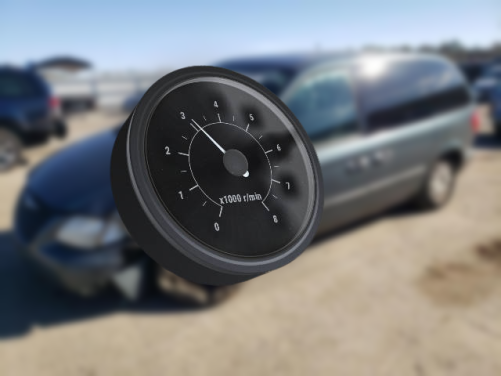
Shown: 3000
